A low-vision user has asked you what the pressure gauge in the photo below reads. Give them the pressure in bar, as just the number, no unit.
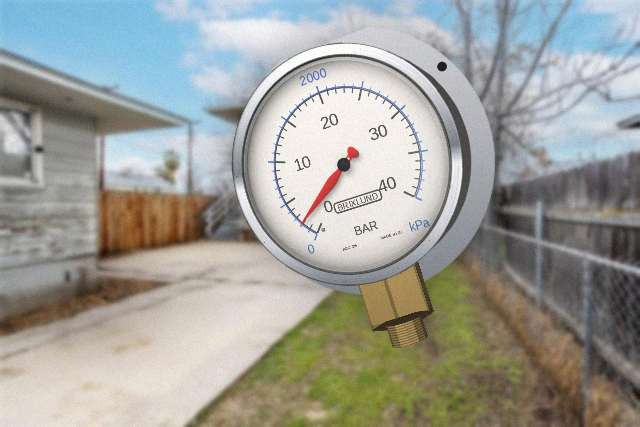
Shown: 2
